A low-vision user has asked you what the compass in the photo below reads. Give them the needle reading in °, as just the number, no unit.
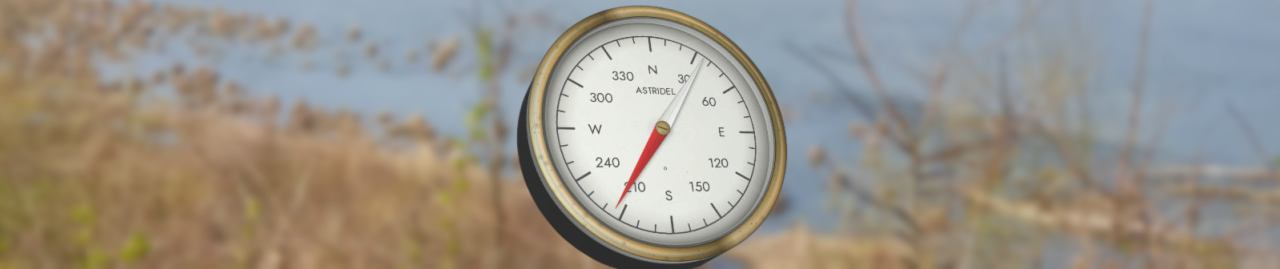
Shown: 215
